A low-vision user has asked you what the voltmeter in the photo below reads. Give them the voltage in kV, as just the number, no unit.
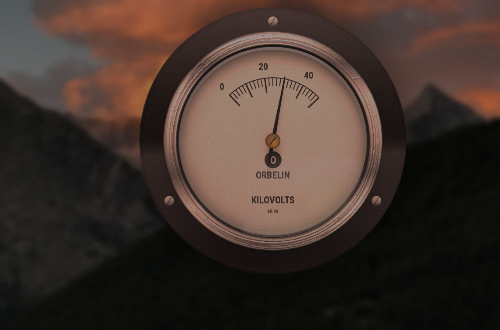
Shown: 30
